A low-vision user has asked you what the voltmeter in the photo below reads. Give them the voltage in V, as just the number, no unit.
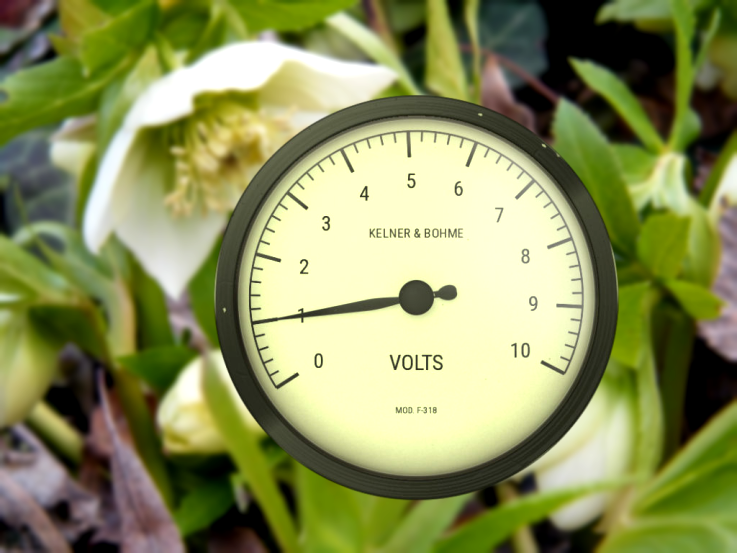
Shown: 1
